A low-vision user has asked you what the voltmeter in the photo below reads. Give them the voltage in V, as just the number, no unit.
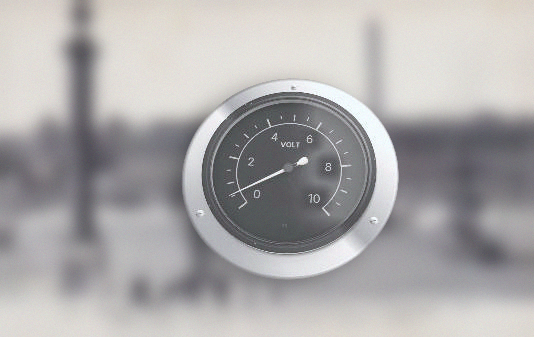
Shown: 0.5
